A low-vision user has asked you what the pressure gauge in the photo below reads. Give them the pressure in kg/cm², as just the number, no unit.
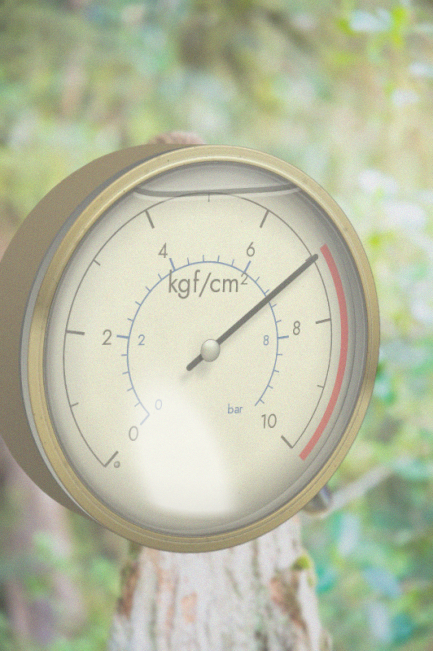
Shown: 7
